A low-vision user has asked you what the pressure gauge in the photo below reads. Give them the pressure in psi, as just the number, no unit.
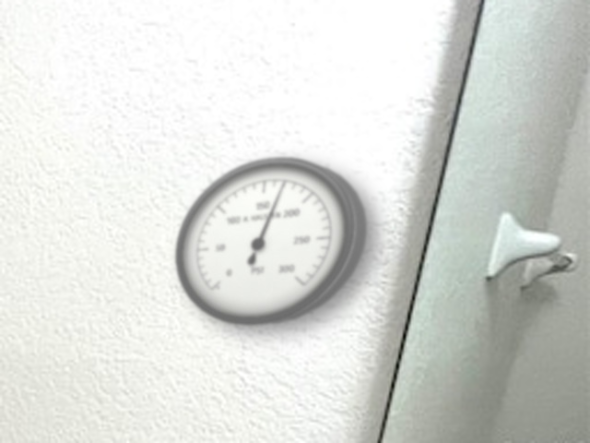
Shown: 170
